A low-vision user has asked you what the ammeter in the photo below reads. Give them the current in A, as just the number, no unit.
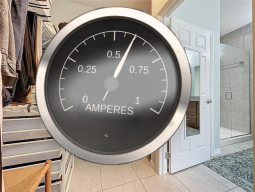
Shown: 0.6
